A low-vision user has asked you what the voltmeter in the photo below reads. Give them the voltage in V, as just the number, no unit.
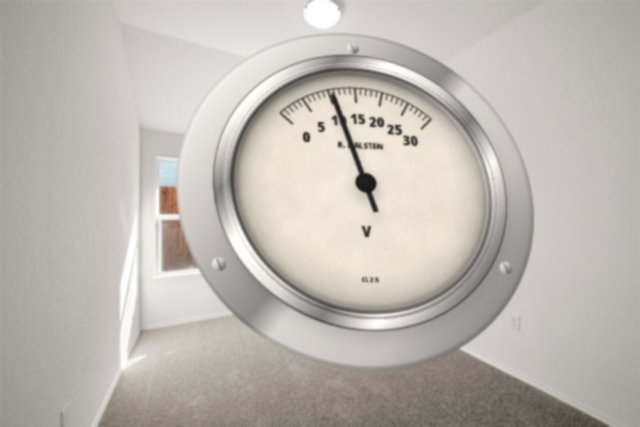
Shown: 10
